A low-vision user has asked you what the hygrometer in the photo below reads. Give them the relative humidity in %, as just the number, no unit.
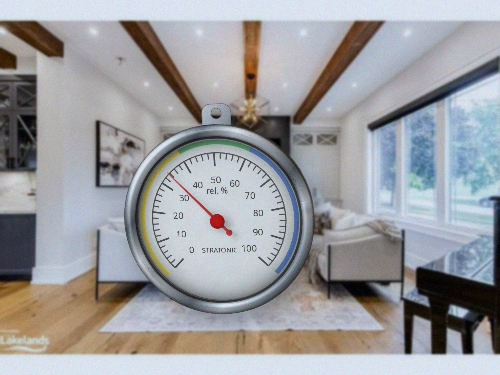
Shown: 34
